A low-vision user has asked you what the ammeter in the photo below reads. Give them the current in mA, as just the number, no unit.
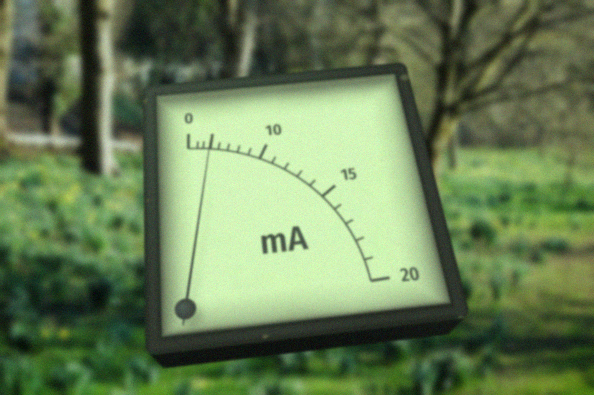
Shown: 5
